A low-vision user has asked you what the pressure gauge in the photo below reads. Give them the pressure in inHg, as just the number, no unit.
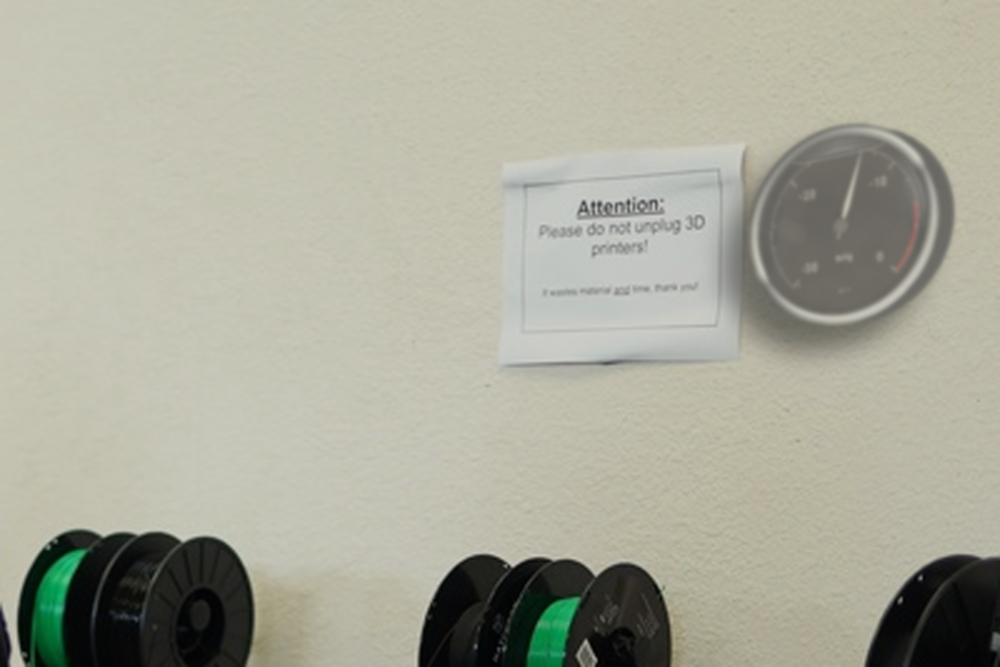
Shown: -13
